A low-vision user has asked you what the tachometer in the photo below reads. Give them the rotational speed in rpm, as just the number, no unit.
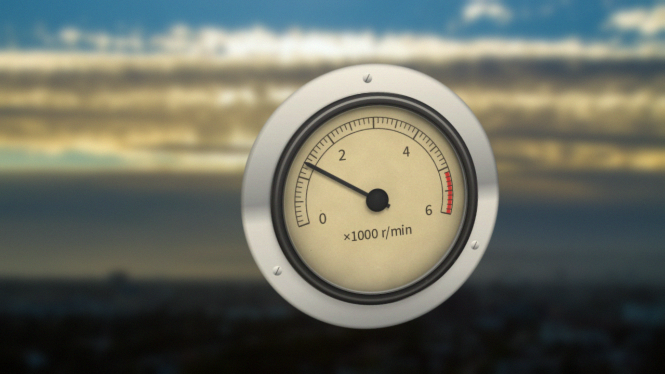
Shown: 1300
